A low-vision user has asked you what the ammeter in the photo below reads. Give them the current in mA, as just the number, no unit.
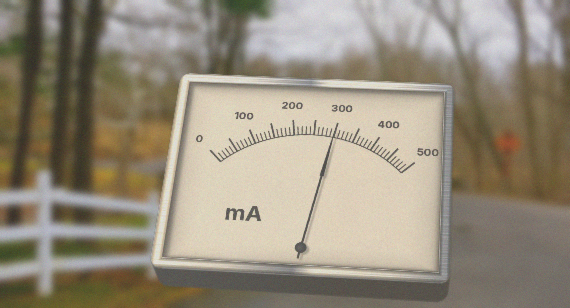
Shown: 300
